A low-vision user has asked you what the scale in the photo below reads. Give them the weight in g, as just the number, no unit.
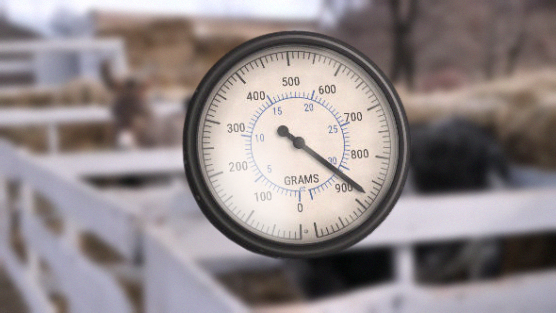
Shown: 880
